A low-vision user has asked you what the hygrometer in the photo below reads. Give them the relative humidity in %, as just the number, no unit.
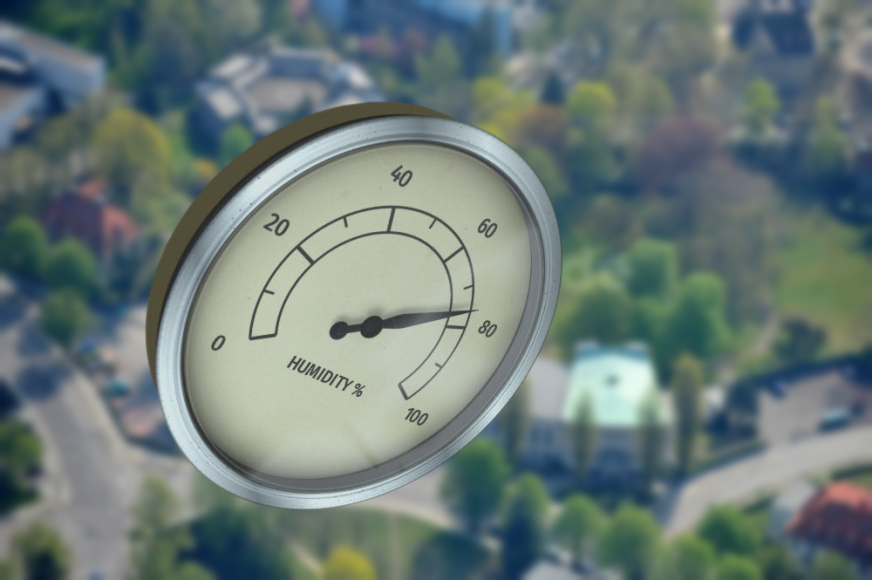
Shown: 75
